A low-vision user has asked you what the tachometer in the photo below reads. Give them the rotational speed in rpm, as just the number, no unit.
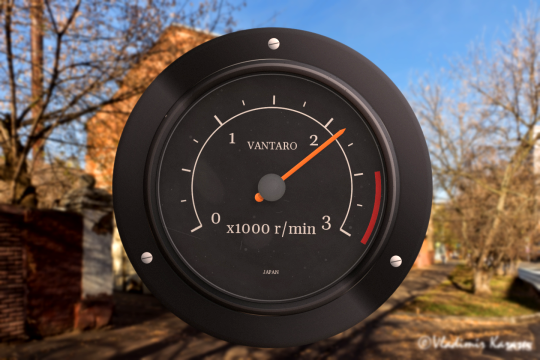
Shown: 2125
